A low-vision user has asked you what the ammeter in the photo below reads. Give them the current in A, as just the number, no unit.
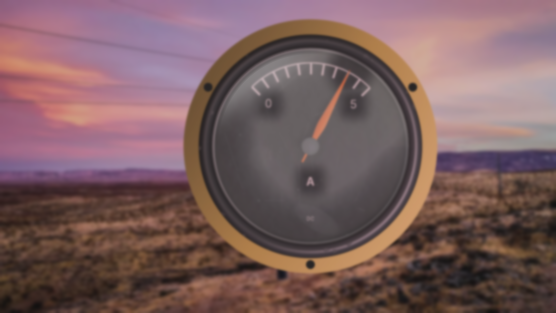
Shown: 4
